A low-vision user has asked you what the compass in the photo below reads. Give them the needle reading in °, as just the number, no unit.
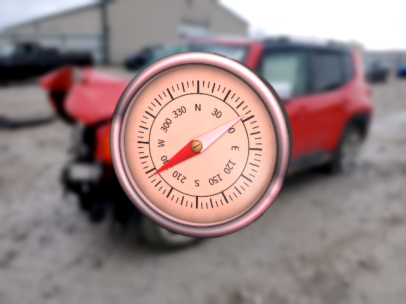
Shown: 235
